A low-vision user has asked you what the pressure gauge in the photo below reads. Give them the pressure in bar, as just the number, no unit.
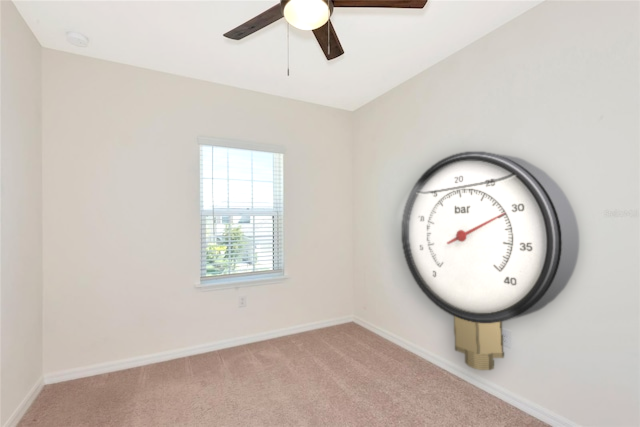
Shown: 30
